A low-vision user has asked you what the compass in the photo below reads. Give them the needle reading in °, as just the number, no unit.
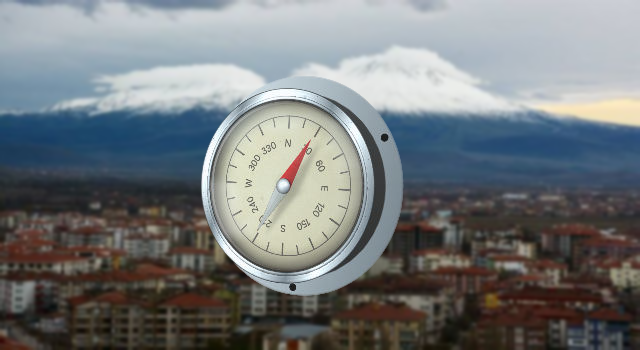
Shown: 30
